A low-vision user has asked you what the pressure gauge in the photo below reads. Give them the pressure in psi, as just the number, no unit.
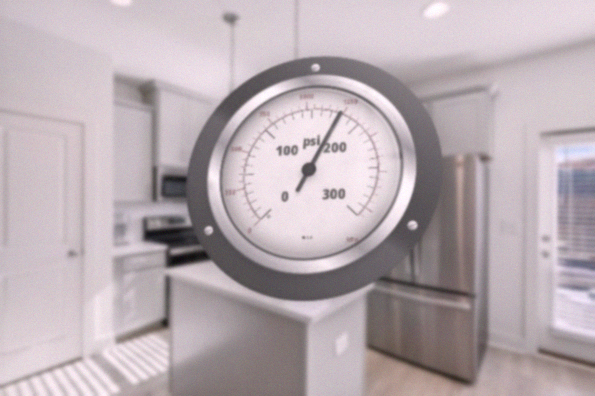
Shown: 180
